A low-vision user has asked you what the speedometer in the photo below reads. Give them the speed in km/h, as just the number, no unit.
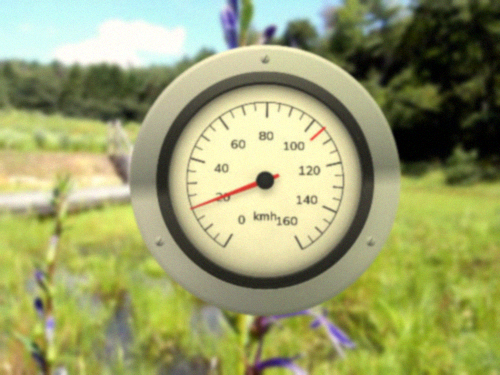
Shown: 20
